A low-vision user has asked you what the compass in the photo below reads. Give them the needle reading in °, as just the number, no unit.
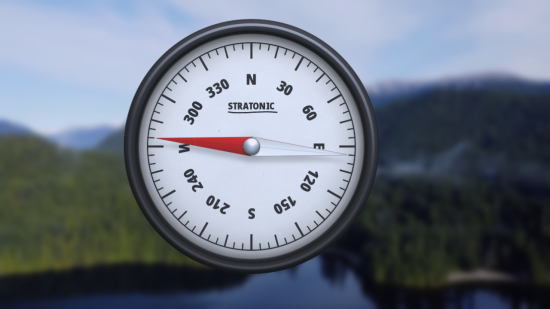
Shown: 275
